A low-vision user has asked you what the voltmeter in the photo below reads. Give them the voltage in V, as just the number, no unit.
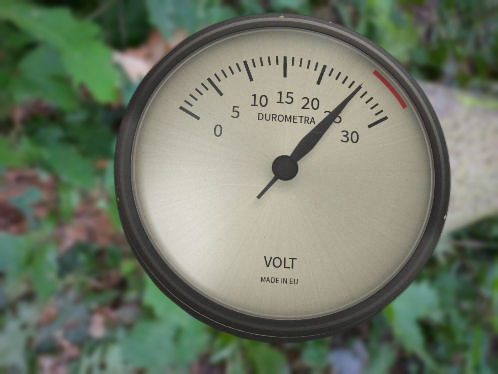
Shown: 25
